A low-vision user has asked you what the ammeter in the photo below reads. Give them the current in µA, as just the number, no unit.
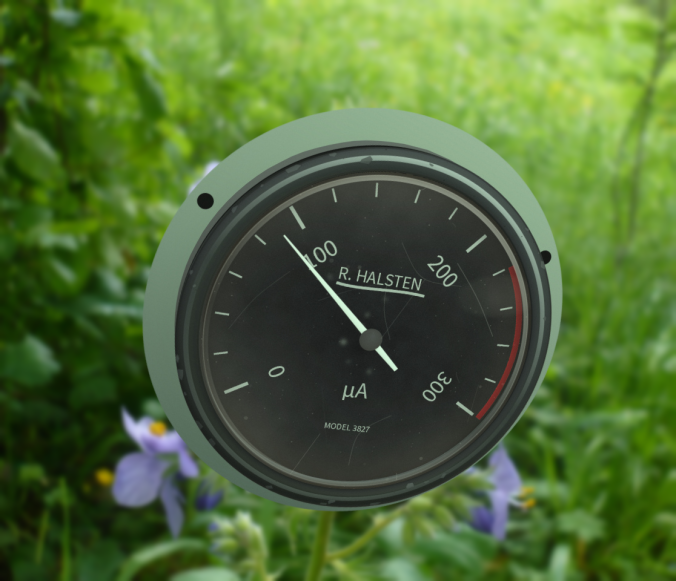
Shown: 90
